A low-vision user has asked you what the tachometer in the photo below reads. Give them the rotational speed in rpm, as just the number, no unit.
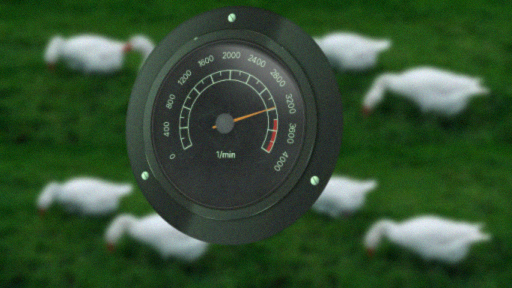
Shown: 3200
